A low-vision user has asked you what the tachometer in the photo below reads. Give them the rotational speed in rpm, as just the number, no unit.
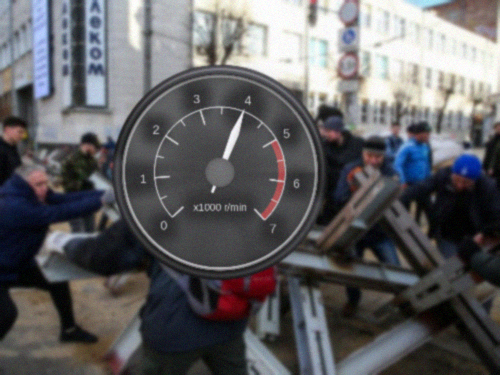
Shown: 4000
